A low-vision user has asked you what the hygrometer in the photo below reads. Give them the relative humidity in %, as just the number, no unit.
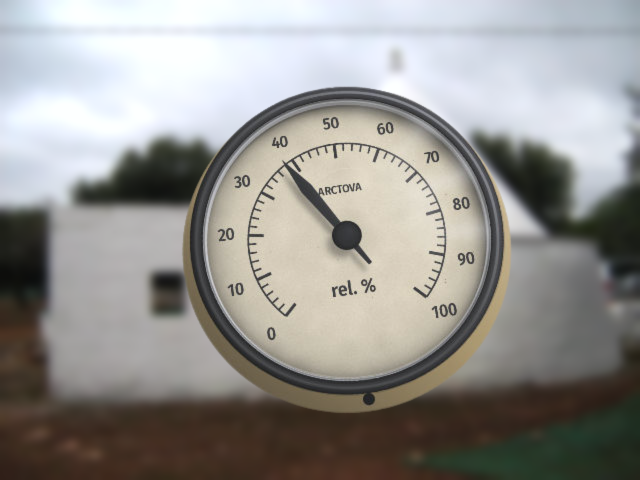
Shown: 38
